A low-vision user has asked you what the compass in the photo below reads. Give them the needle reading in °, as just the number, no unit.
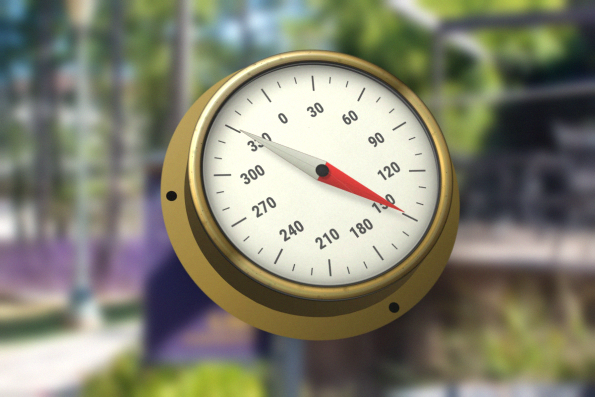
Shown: 150
